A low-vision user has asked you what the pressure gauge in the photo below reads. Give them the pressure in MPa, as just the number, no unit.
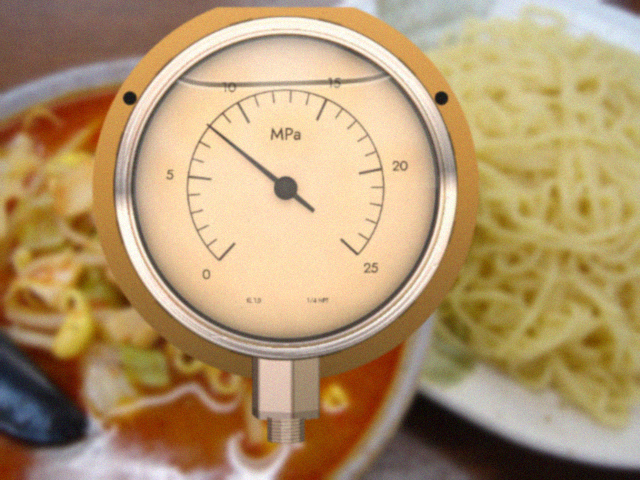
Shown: 8
